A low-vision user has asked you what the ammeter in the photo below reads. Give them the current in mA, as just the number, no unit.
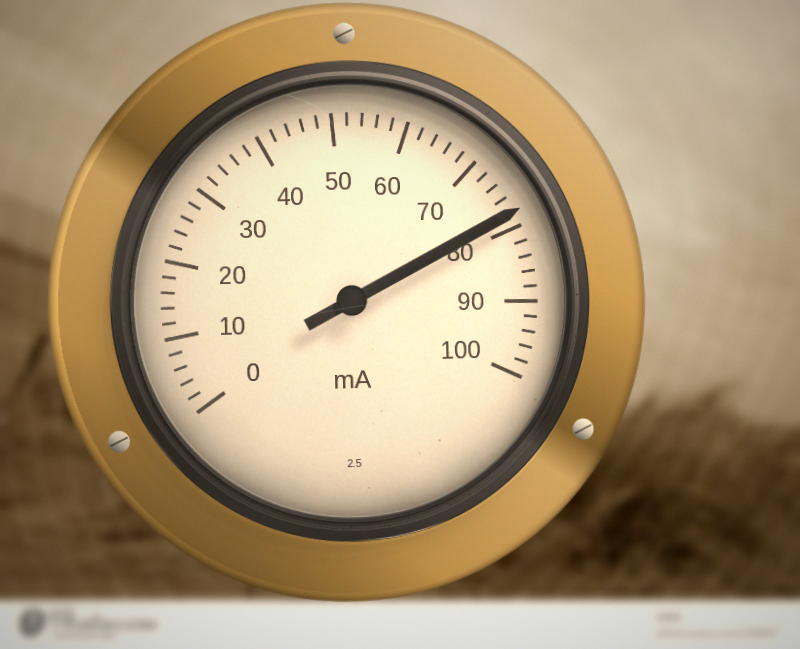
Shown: 78
